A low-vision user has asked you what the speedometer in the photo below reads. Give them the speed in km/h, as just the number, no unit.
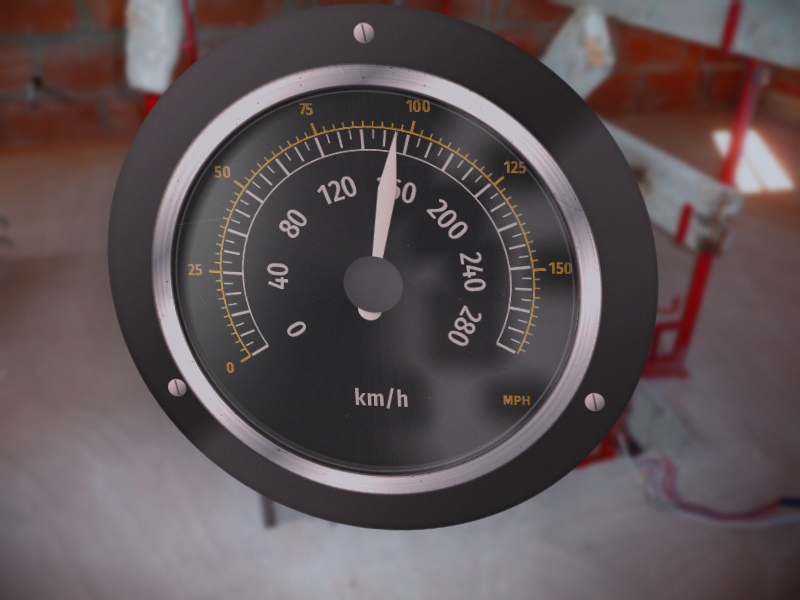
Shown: 155
